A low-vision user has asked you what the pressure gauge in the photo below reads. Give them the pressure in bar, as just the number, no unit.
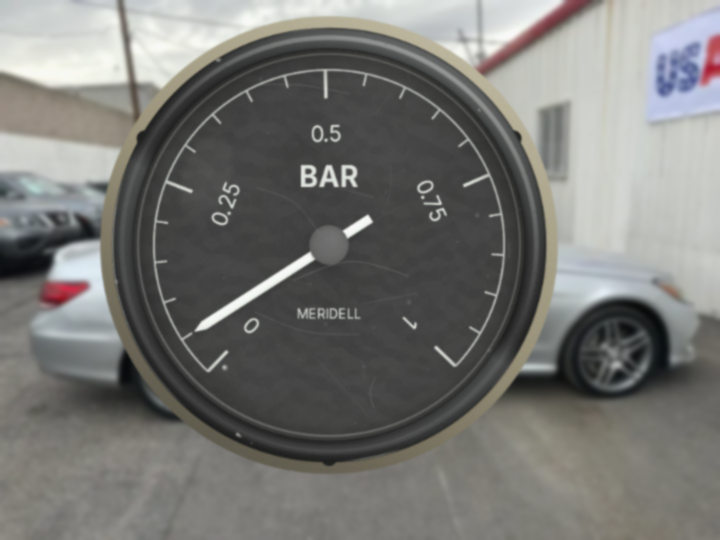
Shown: 0.05
